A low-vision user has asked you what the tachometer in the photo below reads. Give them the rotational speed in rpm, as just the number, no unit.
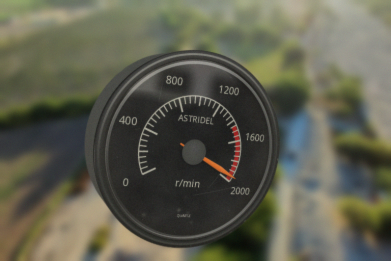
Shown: 1950
